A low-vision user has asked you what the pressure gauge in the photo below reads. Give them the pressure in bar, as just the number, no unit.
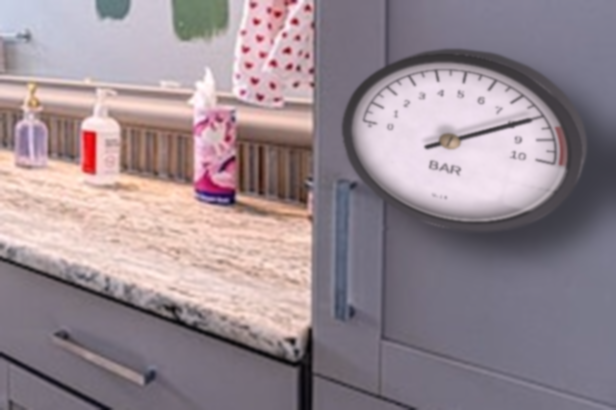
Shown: 8
